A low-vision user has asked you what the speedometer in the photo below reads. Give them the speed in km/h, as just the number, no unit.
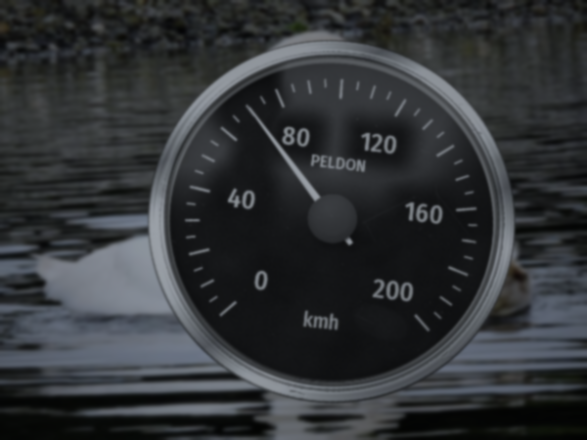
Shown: 70
